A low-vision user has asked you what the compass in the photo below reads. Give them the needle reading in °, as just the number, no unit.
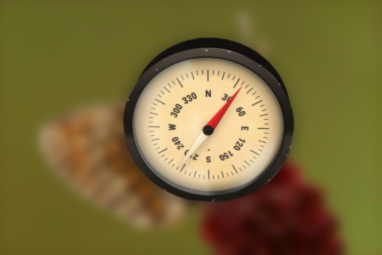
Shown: 35
